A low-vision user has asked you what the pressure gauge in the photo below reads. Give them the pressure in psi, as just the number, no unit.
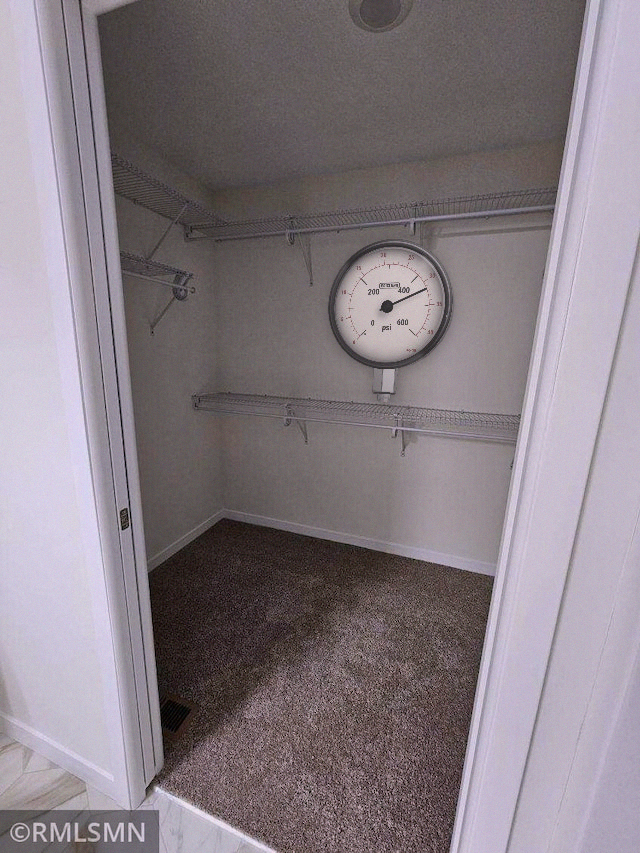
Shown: 450
